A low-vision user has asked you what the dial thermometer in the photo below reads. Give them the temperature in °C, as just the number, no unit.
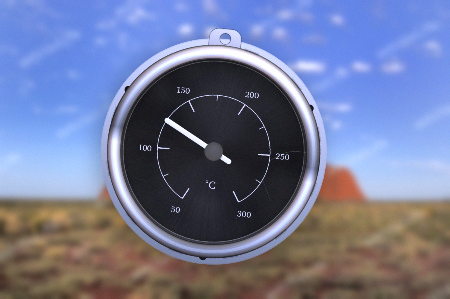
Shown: 125
